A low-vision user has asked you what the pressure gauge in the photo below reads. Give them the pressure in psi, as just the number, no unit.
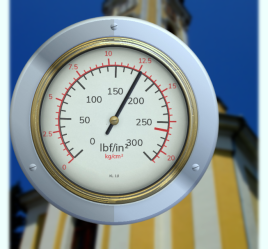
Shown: 180
